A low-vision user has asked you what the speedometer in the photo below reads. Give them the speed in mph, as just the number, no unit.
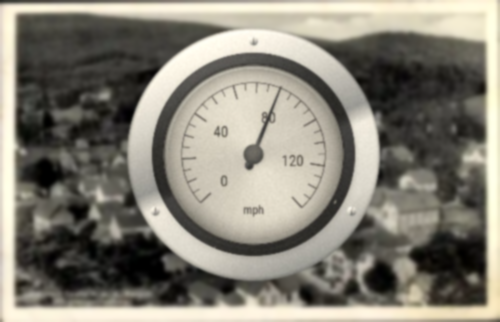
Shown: 80
